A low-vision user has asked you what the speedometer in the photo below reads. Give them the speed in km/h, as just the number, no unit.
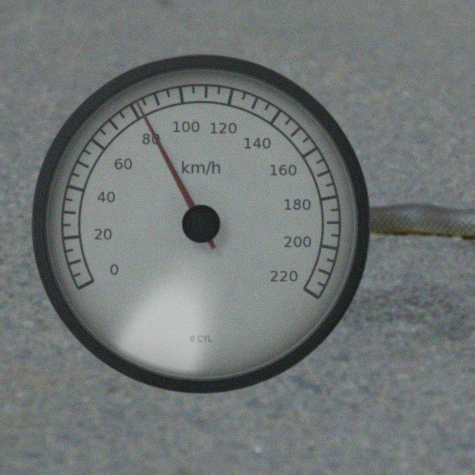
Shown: 82.5
